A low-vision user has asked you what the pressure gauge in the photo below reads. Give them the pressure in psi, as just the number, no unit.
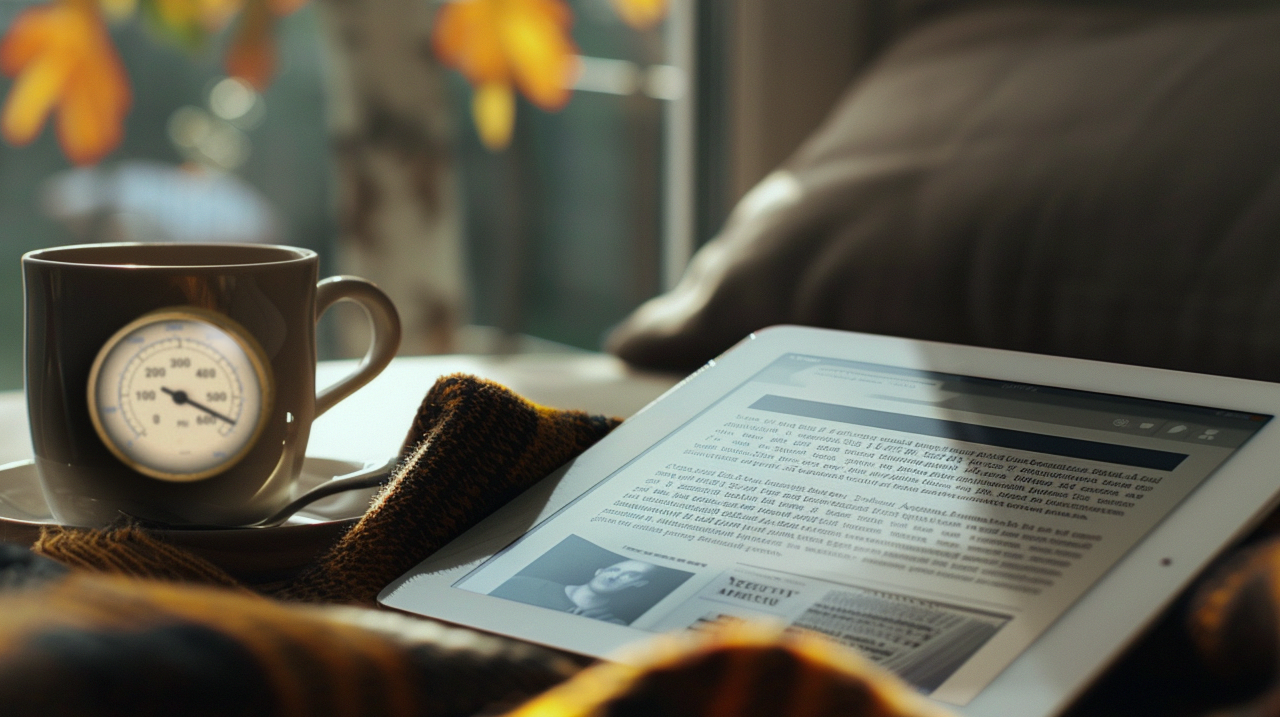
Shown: 560
